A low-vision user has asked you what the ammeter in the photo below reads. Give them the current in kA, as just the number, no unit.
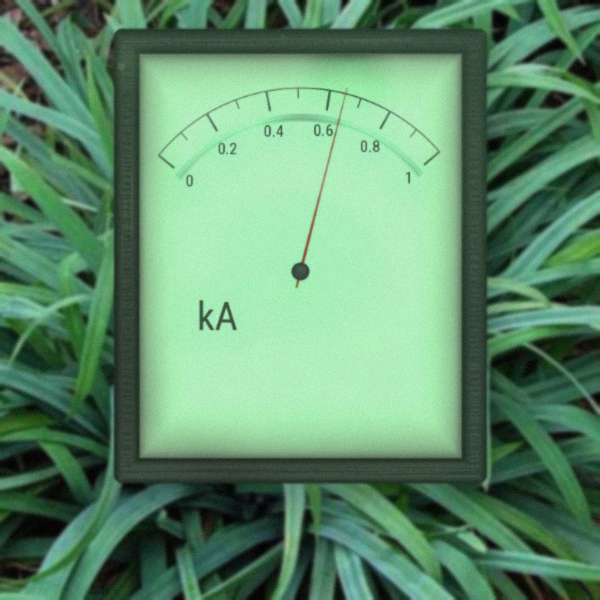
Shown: 0.65
